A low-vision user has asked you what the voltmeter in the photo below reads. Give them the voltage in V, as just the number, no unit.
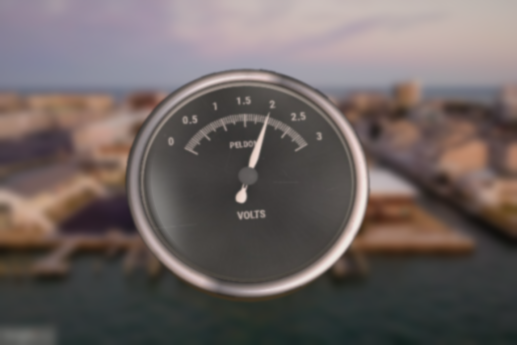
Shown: 2
